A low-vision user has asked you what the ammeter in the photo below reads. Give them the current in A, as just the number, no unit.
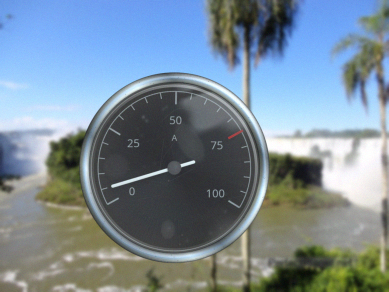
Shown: 5
